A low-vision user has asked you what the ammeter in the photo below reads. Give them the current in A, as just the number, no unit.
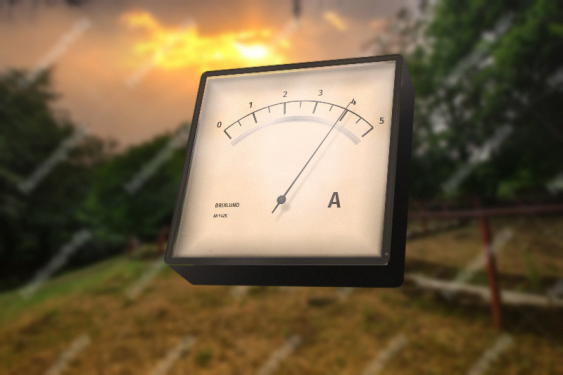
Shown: 4
